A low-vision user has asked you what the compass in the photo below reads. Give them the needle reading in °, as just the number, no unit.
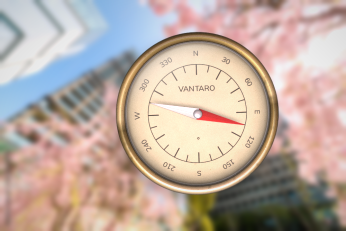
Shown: 105
